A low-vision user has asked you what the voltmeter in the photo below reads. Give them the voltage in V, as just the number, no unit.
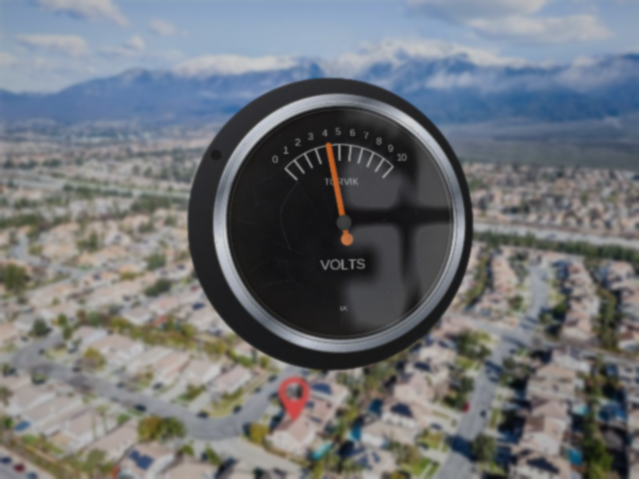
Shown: 4
